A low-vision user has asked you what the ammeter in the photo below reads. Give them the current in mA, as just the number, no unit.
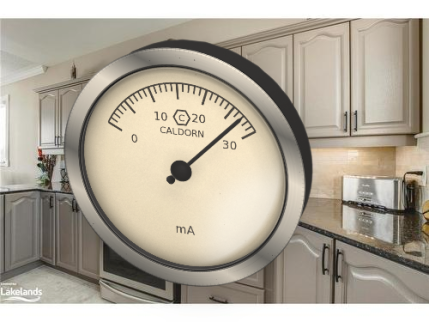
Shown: 27
